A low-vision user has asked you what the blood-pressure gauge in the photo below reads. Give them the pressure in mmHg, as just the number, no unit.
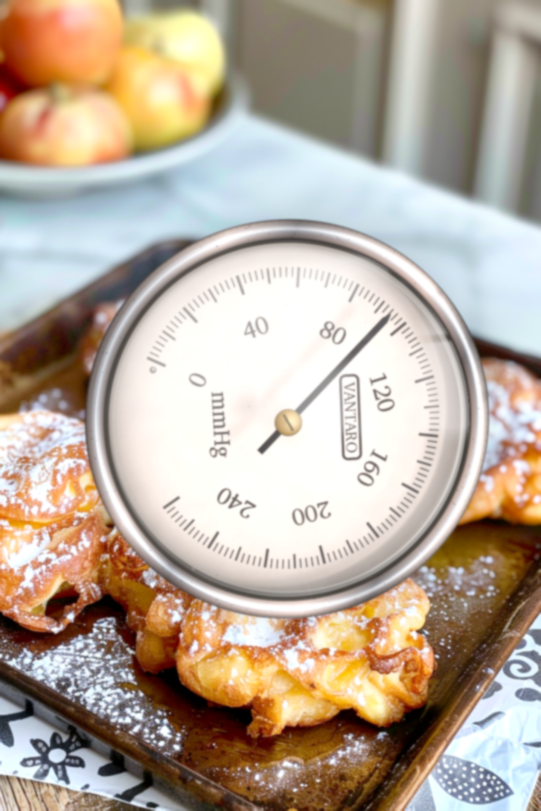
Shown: 94
